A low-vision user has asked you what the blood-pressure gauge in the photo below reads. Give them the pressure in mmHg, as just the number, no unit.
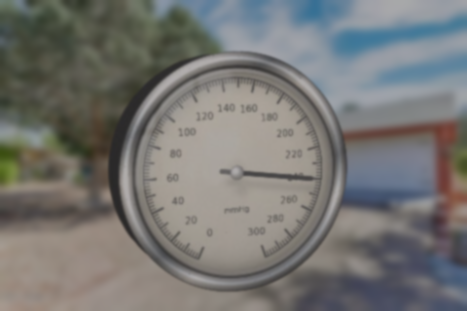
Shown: 240
